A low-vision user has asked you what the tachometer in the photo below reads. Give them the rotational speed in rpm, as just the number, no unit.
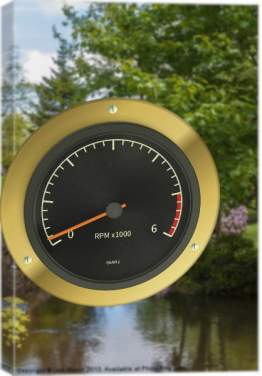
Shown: 200
